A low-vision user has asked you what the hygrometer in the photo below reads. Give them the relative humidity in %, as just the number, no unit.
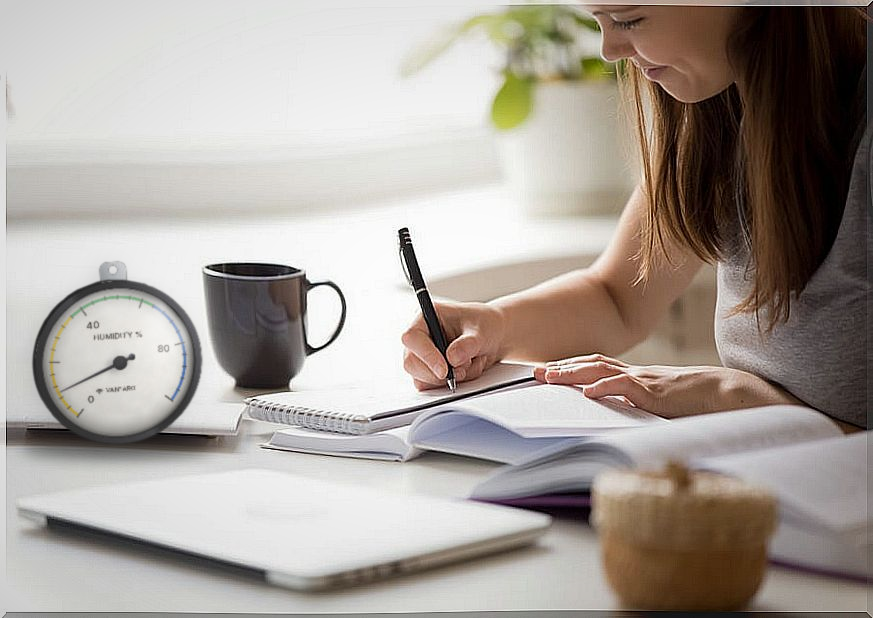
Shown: 10
